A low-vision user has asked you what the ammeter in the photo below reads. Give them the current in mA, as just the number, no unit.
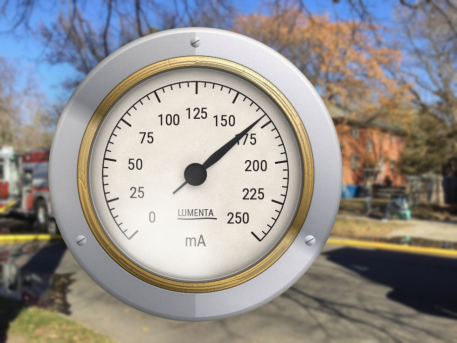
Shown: 170
